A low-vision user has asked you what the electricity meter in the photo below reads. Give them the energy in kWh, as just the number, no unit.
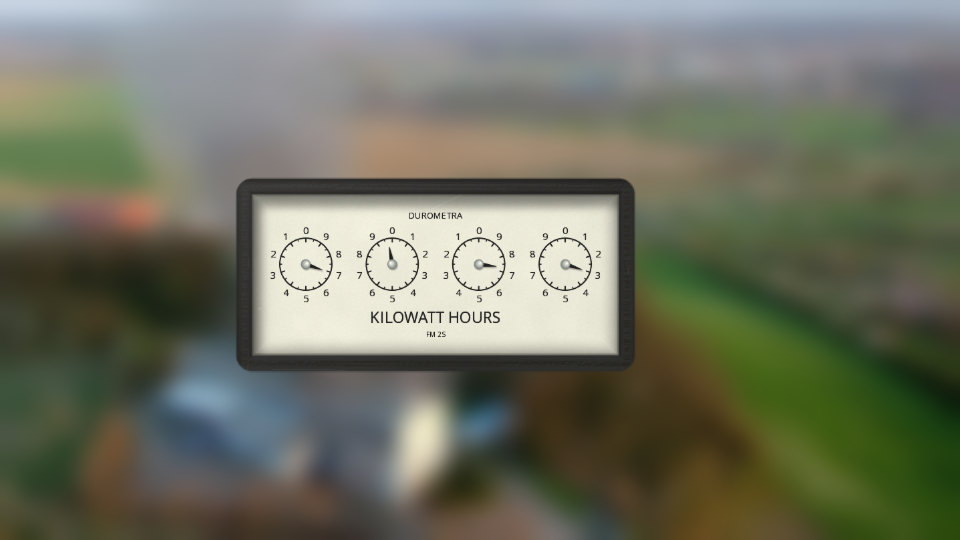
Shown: 6973
